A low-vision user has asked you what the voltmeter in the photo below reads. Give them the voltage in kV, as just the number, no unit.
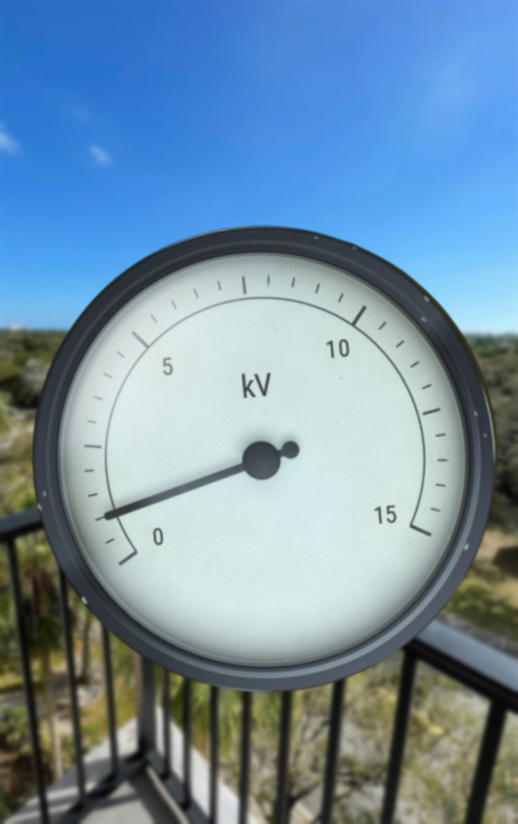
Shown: 1
